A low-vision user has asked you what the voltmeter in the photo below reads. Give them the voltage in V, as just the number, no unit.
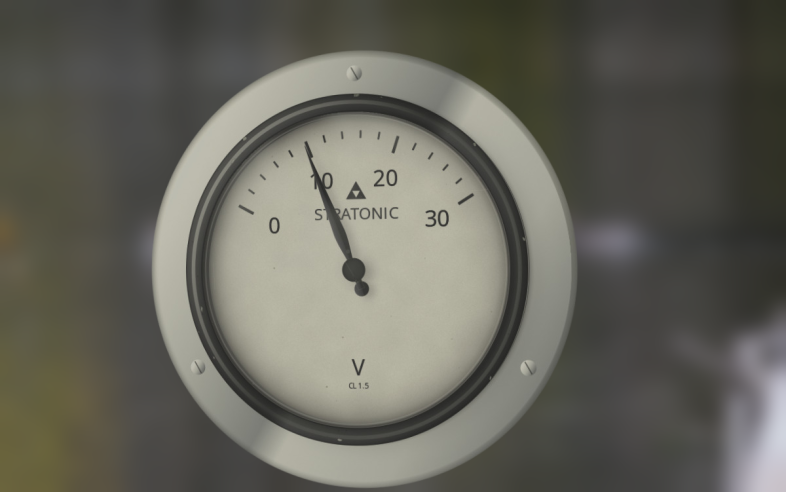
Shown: 10
